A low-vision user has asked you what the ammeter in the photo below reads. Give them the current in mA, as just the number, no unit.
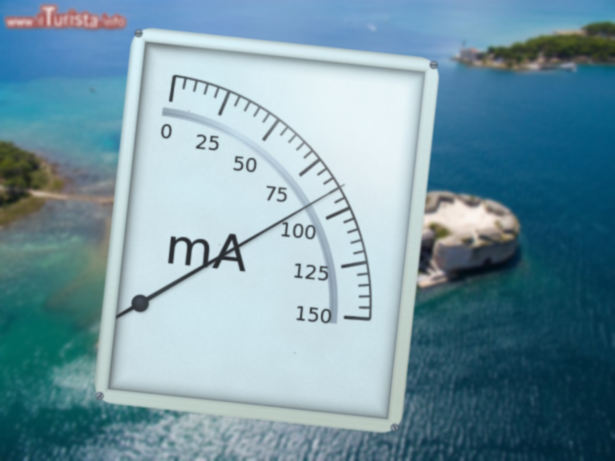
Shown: 90
